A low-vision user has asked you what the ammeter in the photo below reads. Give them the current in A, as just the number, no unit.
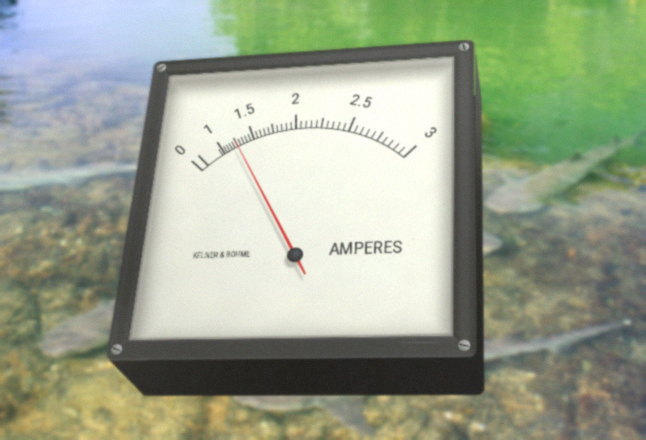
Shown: 1.25
